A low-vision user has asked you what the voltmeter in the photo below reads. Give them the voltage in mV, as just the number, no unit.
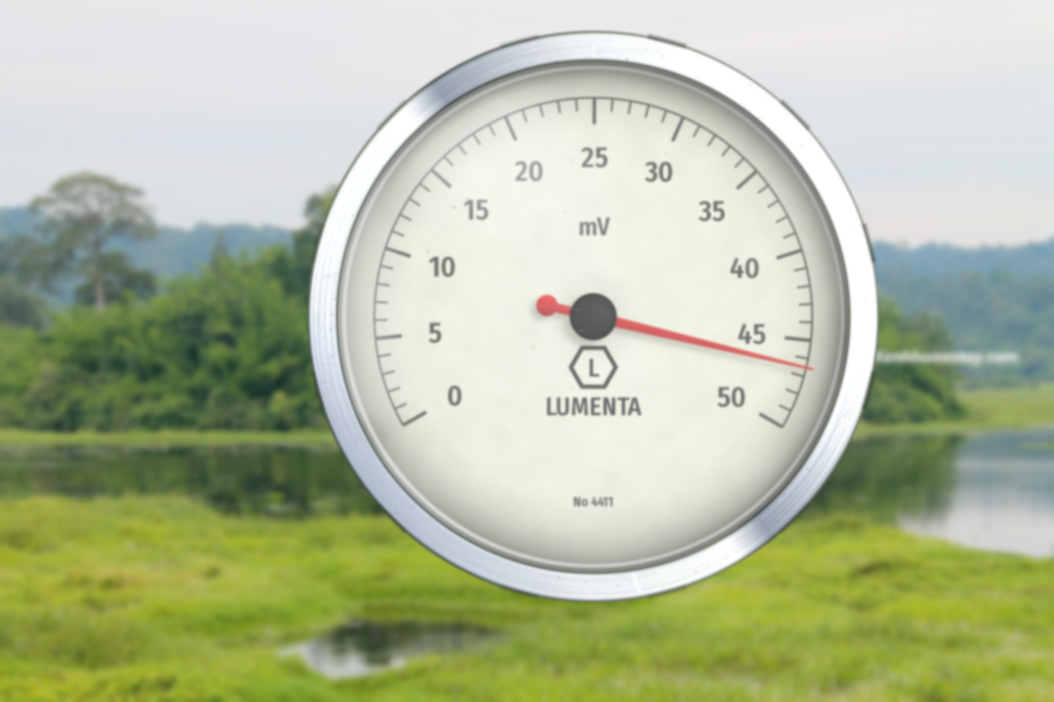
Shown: 46.5
